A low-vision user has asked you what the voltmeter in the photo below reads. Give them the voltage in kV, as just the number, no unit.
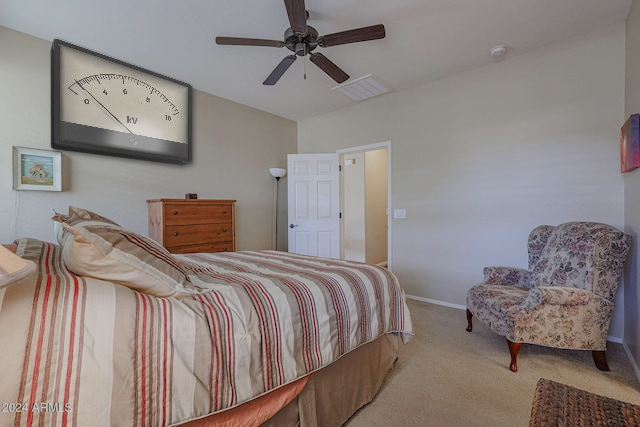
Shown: 2
